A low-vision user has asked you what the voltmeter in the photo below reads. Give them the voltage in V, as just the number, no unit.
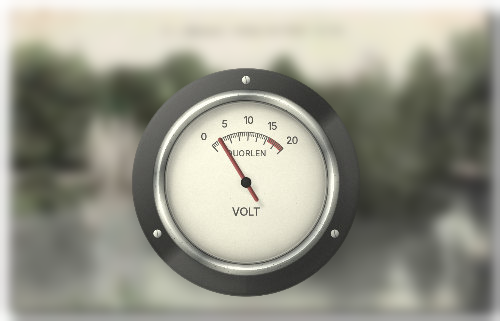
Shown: 2.5
